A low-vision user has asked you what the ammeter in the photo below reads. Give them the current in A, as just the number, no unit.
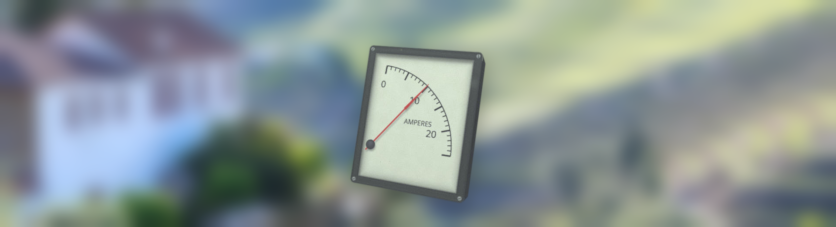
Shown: 10
